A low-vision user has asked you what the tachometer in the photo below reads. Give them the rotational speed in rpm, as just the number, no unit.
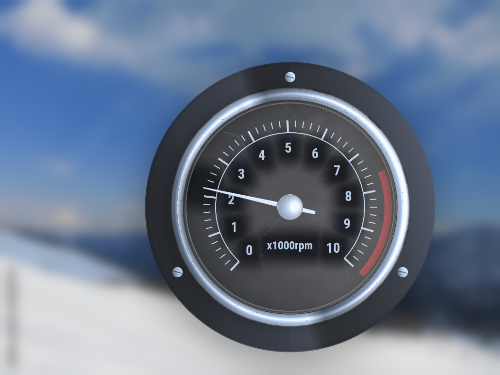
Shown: 2200
